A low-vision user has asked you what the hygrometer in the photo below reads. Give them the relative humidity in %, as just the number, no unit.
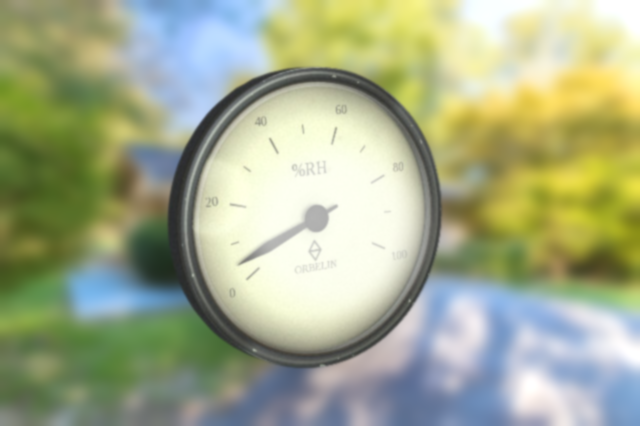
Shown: 5
